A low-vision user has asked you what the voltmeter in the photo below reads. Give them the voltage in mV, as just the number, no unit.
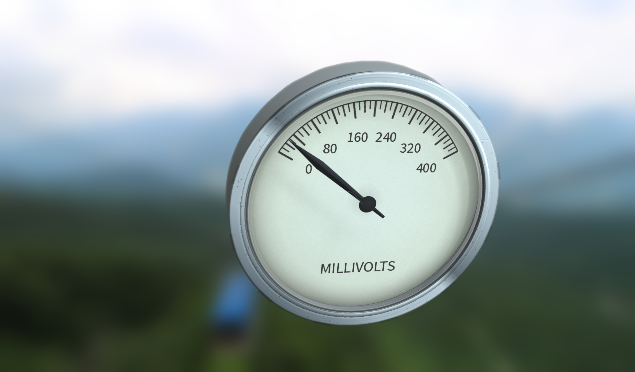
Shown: 30
